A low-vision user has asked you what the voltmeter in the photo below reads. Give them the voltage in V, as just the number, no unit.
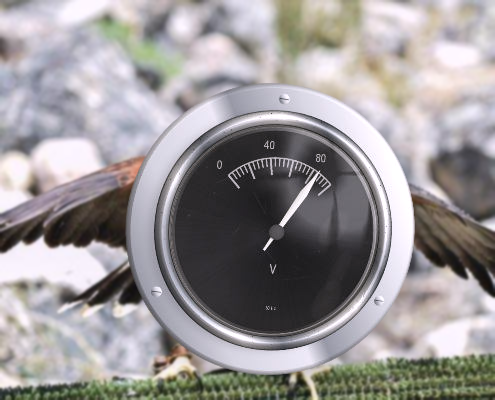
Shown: 84
